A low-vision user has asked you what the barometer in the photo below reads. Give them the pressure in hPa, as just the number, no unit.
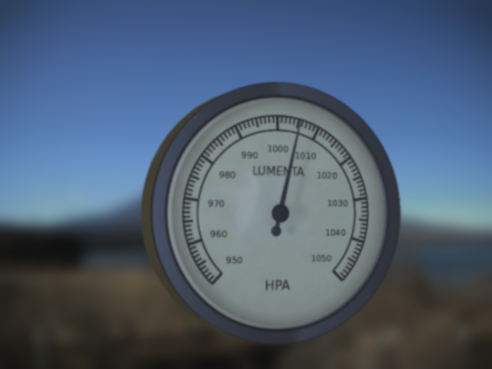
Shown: 1005
